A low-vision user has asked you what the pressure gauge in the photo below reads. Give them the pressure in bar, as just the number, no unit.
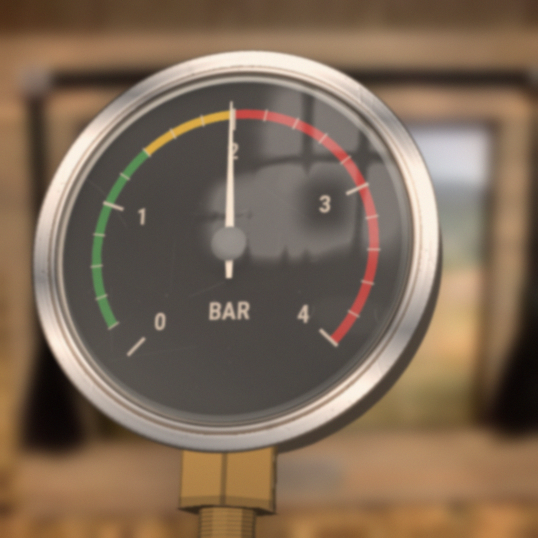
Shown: 2
